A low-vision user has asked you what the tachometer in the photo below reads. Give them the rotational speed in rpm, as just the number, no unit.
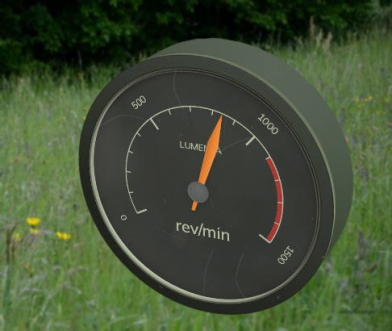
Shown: 850
